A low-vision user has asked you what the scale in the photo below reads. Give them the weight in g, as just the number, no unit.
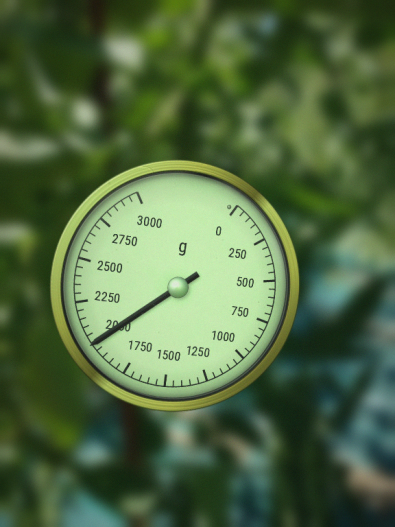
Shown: 2000
